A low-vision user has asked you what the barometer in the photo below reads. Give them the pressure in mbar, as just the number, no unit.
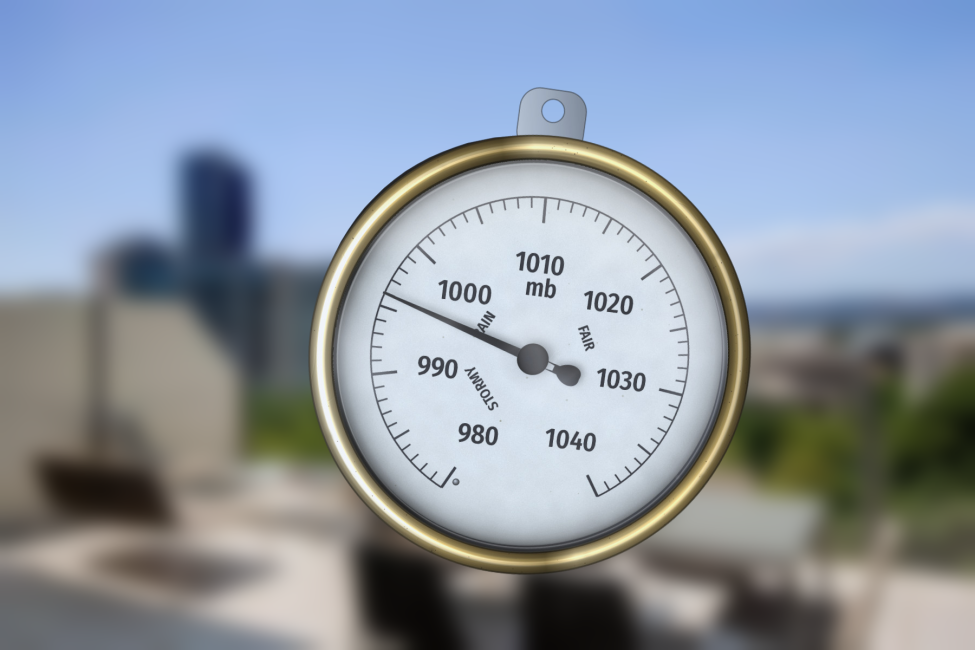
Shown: 996
